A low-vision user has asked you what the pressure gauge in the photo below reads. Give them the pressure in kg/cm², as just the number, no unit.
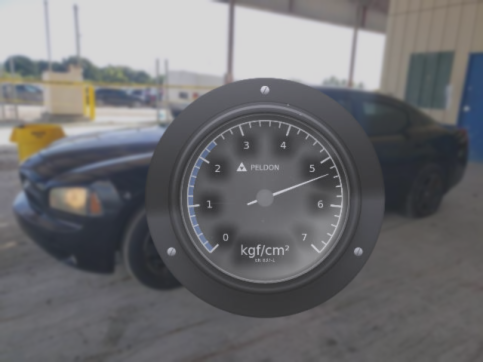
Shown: 5.3
